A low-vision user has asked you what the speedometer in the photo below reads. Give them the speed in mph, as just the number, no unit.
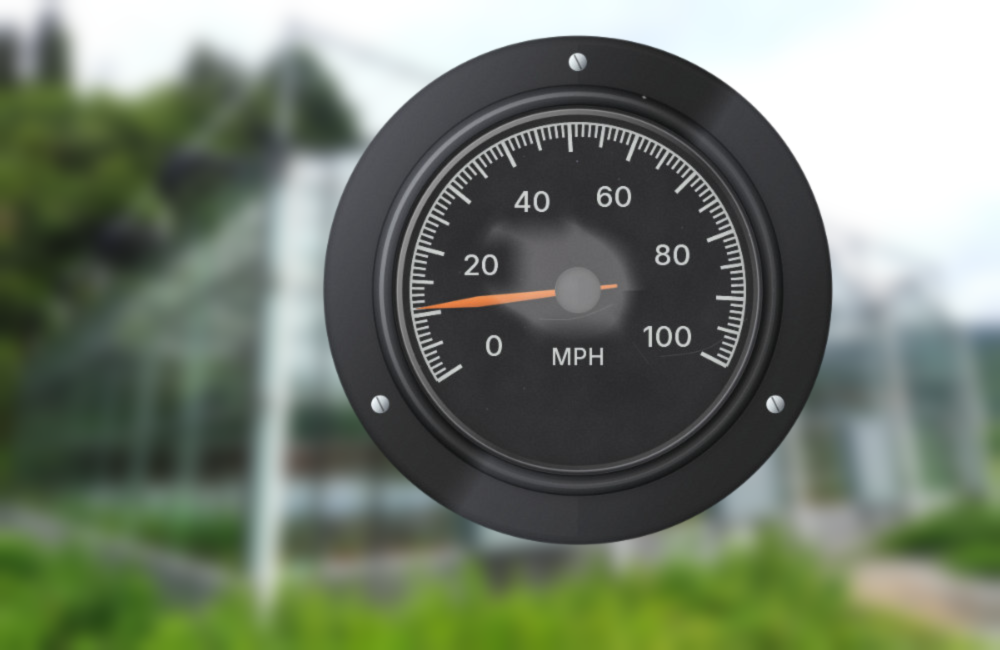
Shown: 11
